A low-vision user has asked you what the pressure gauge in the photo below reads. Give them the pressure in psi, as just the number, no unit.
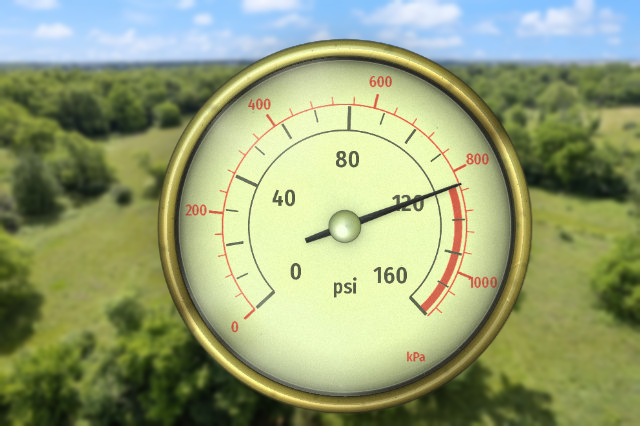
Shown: 120
